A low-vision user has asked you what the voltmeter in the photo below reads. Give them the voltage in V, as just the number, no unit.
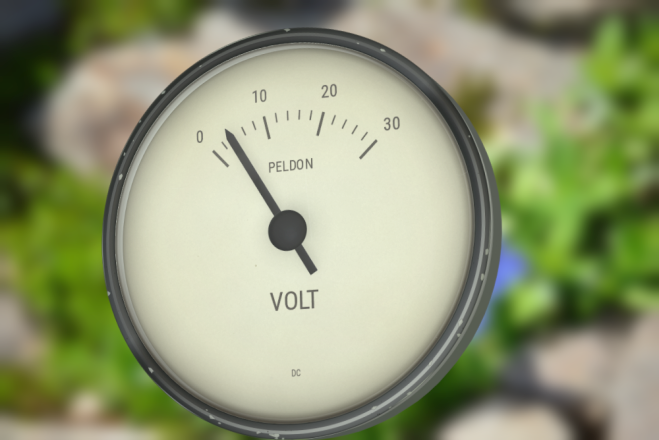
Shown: 4
